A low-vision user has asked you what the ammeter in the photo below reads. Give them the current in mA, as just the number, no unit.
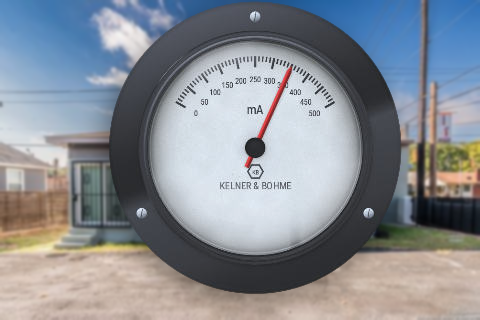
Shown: 350
